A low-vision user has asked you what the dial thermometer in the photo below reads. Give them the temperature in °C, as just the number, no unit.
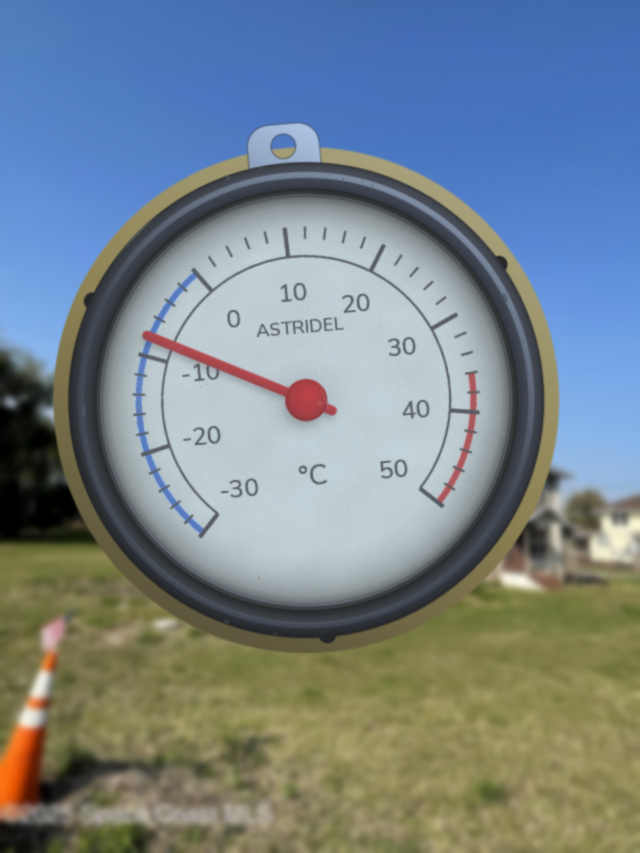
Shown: -8
